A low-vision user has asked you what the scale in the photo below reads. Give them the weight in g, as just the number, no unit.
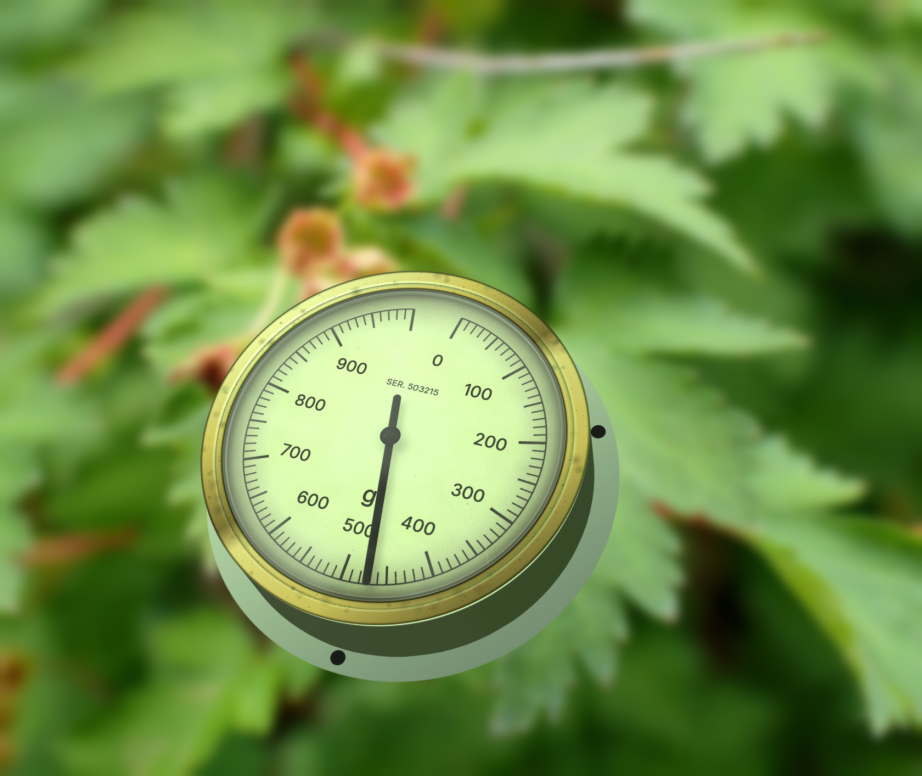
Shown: 470
